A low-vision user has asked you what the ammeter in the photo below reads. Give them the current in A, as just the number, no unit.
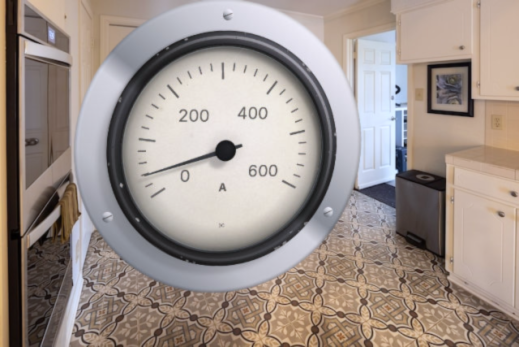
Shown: 40
